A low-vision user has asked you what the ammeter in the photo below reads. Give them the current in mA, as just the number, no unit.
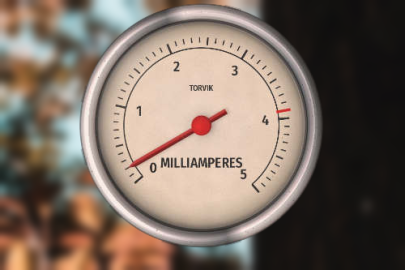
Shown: 0.2
